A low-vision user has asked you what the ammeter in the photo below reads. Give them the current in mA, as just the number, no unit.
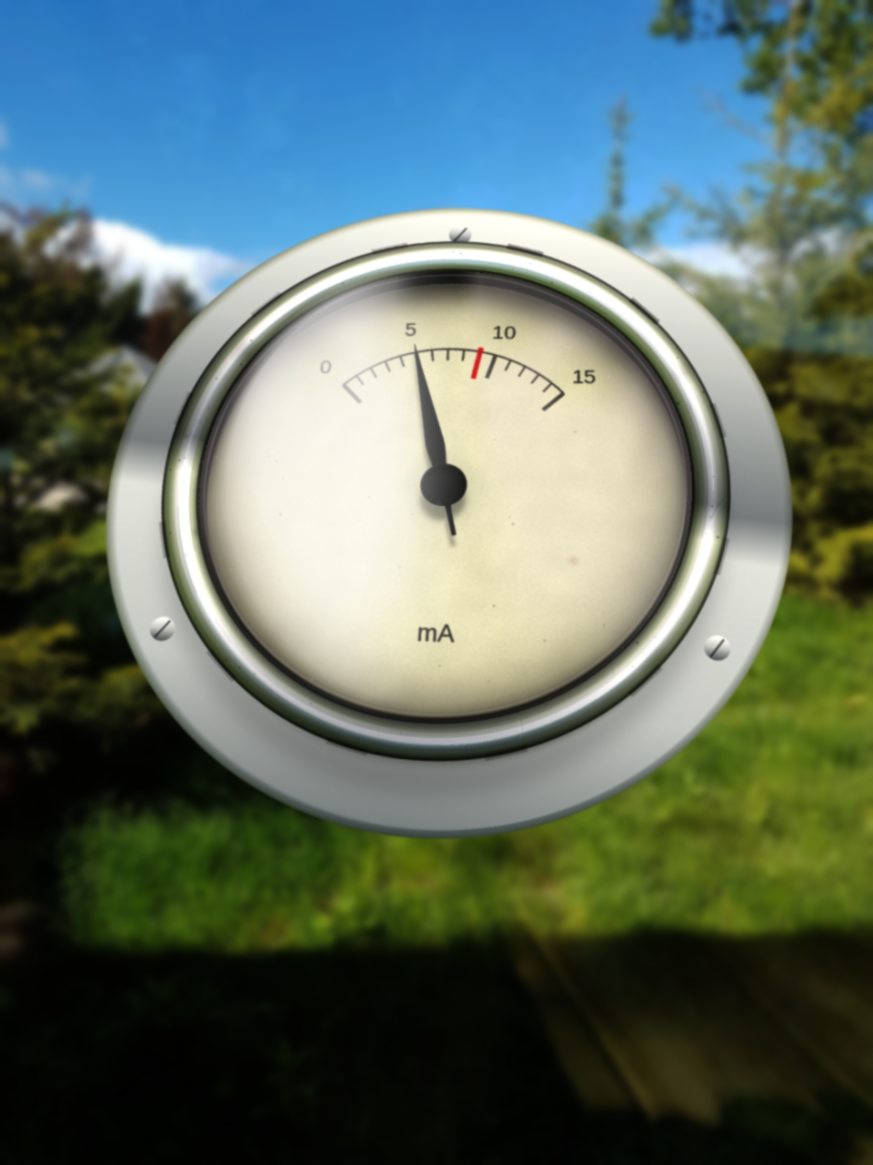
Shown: 5
